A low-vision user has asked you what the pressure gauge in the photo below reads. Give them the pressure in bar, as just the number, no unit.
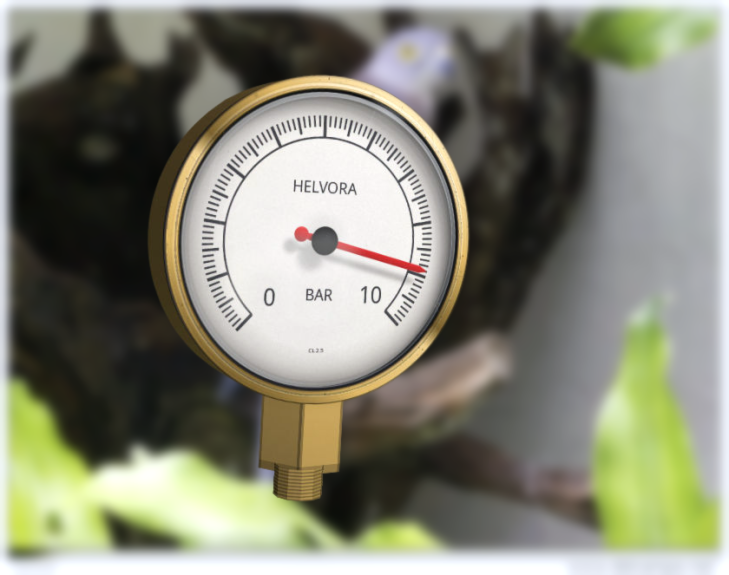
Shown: 8.9
